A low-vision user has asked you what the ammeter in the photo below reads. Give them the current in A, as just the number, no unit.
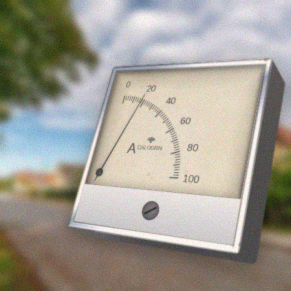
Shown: 20
